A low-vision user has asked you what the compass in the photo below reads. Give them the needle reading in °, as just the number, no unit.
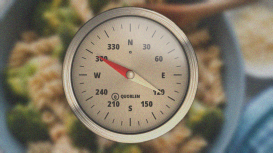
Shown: 300
